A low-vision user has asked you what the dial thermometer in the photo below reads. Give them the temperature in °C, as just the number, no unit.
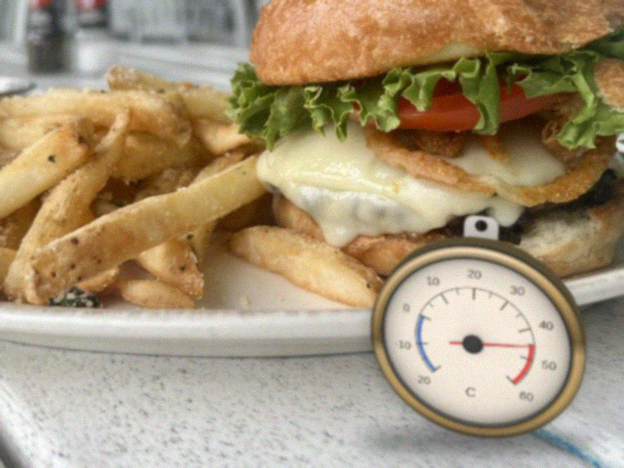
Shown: 45
